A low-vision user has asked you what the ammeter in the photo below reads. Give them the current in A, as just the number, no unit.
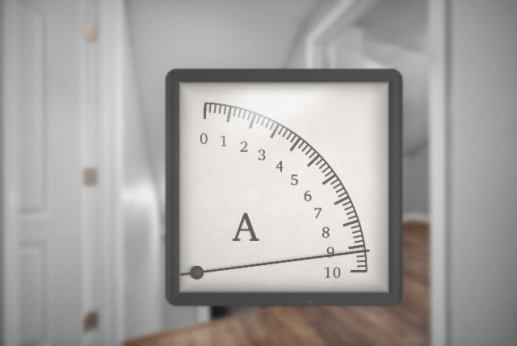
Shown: 9.2
